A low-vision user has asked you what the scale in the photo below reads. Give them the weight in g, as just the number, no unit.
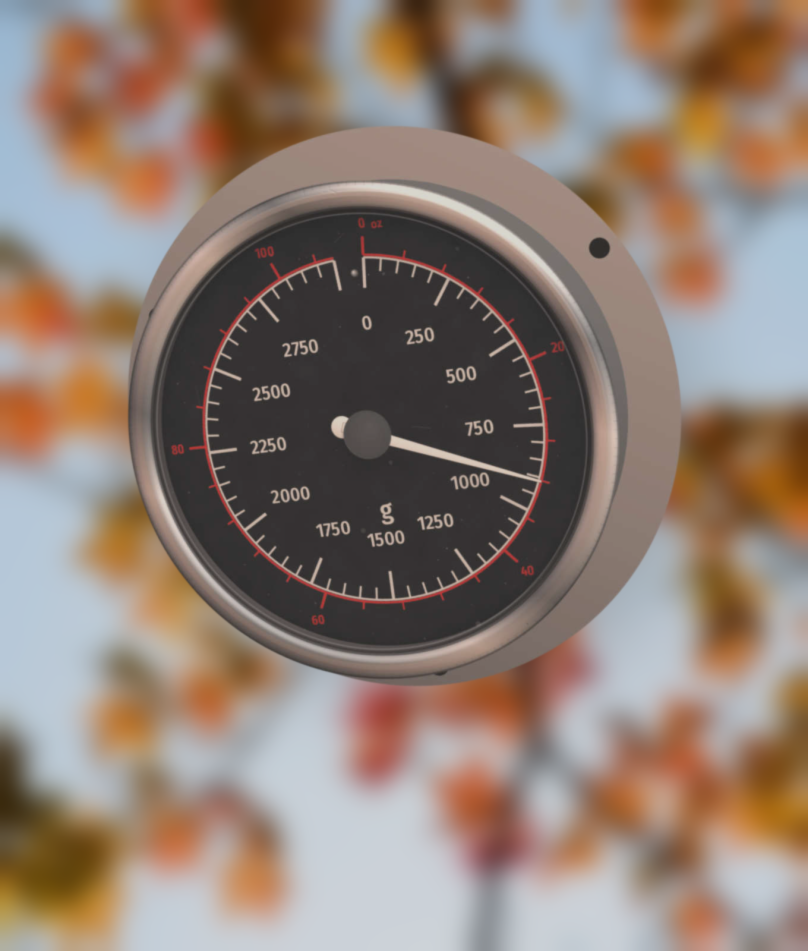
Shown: 900
